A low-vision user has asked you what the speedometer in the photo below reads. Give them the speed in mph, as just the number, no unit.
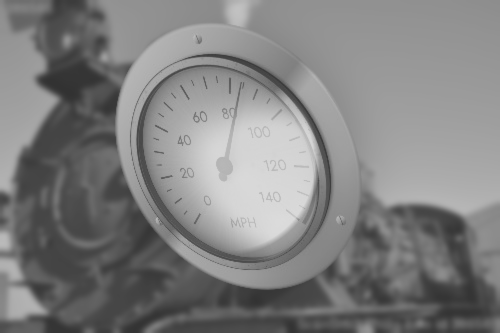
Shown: 85
